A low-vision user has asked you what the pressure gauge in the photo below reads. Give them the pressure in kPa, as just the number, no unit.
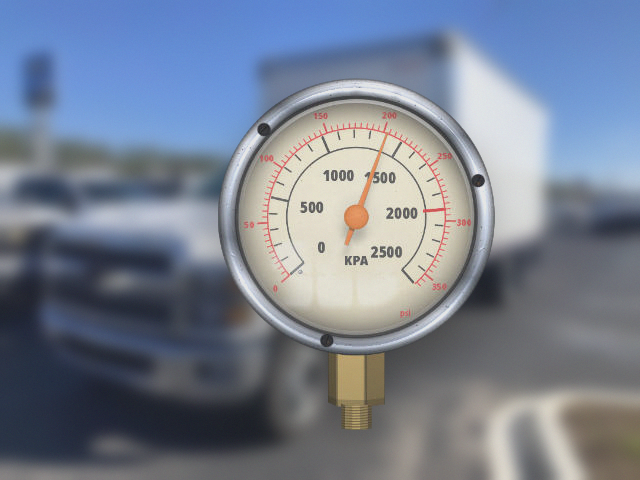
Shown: 1400
